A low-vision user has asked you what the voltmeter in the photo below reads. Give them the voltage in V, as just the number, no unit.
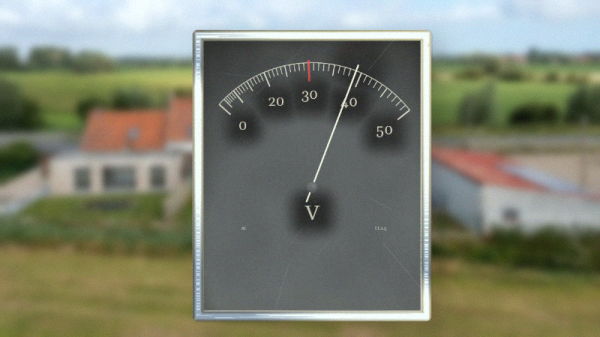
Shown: 39
